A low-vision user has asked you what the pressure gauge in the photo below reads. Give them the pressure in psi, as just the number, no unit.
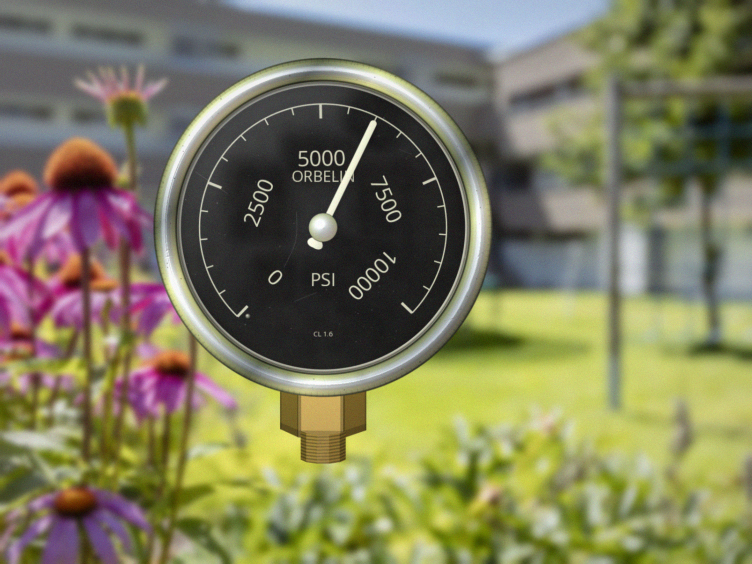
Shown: 6000
